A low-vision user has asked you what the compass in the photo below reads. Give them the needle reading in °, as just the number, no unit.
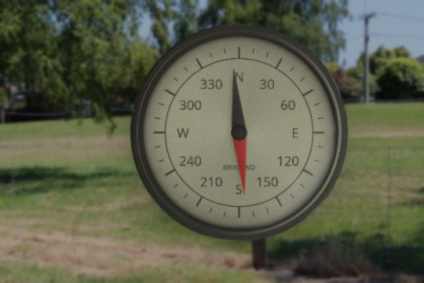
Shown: 175
